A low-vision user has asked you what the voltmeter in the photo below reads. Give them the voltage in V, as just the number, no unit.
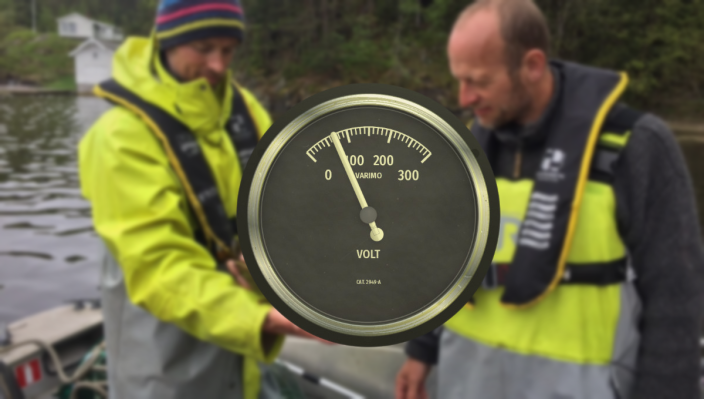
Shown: 70
